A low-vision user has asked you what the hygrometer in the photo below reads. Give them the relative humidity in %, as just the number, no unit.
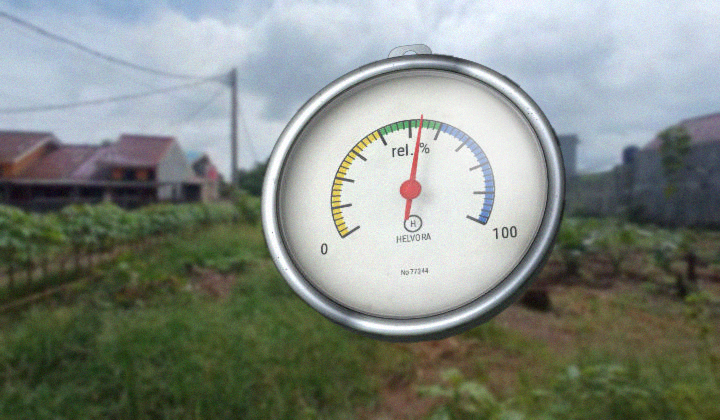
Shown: 54
